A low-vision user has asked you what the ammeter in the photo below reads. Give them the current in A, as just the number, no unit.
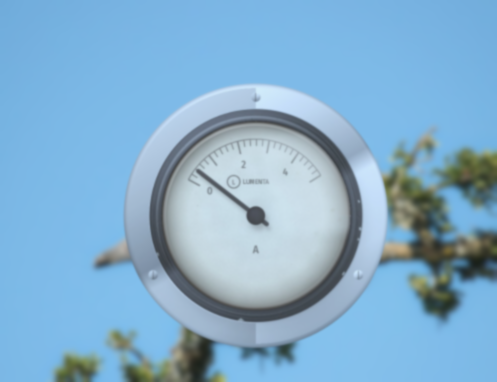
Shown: 0.4
